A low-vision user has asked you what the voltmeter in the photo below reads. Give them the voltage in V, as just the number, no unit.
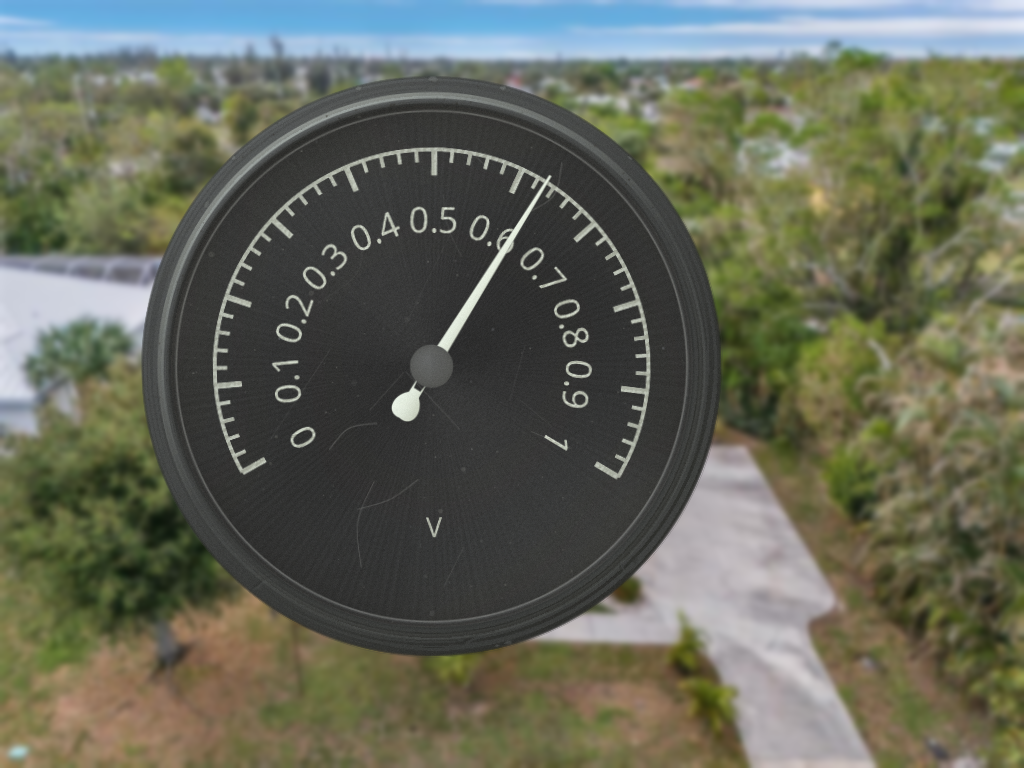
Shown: 0.63
